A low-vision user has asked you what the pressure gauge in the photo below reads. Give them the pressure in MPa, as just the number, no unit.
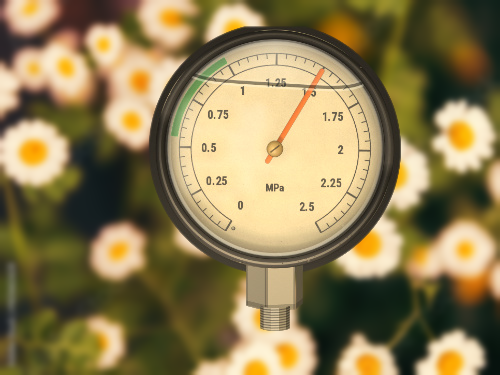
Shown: 1.5
